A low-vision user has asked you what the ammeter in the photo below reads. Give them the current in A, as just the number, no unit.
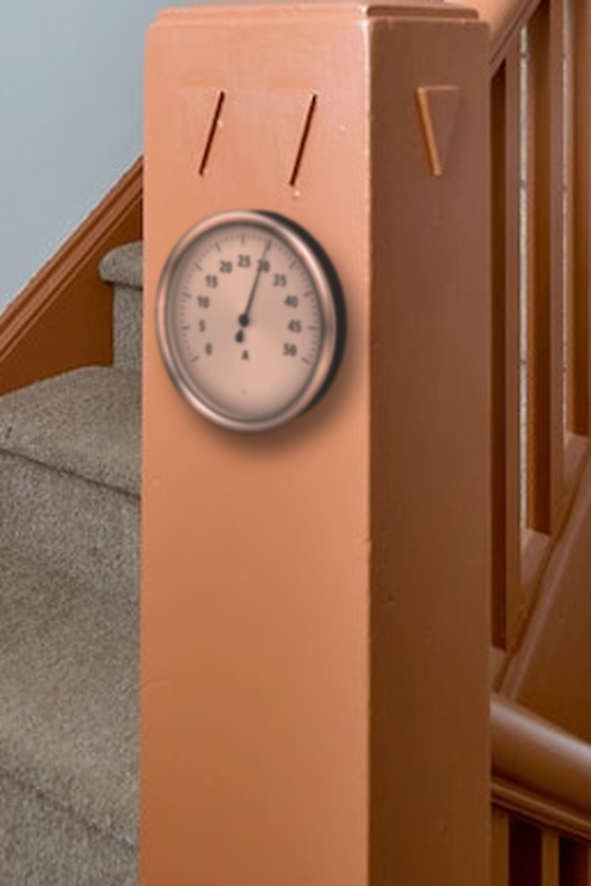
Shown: 30
